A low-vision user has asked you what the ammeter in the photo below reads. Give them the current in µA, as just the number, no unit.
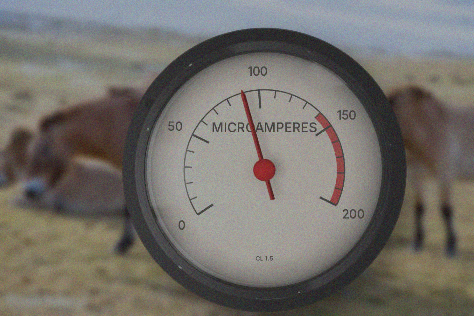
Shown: 90
